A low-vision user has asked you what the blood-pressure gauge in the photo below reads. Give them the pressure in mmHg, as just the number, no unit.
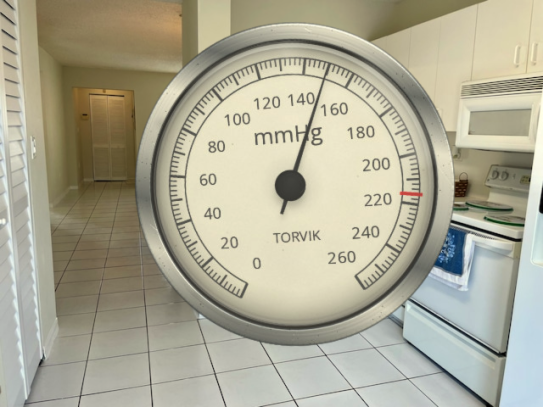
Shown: 150
